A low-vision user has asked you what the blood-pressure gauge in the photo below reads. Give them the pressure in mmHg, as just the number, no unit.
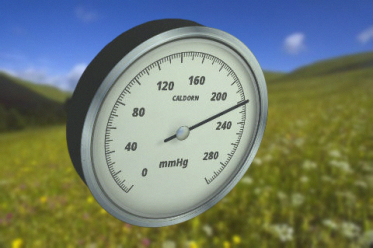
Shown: 220
